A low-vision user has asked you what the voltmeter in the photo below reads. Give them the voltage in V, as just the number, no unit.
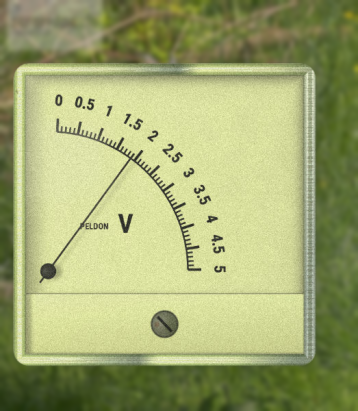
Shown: 1.9
